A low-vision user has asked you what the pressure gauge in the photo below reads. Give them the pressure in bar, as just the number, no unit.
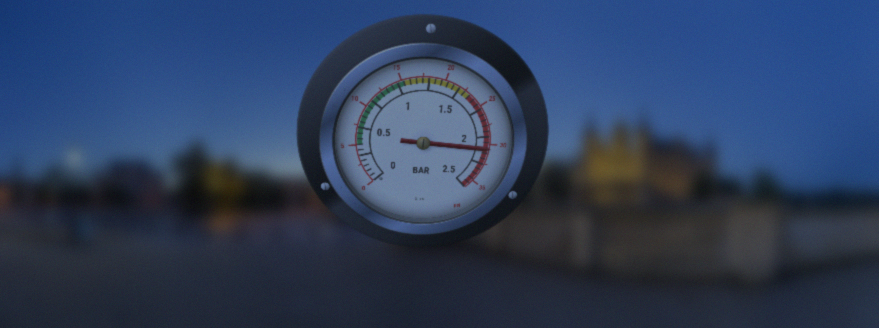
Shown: 2.1
